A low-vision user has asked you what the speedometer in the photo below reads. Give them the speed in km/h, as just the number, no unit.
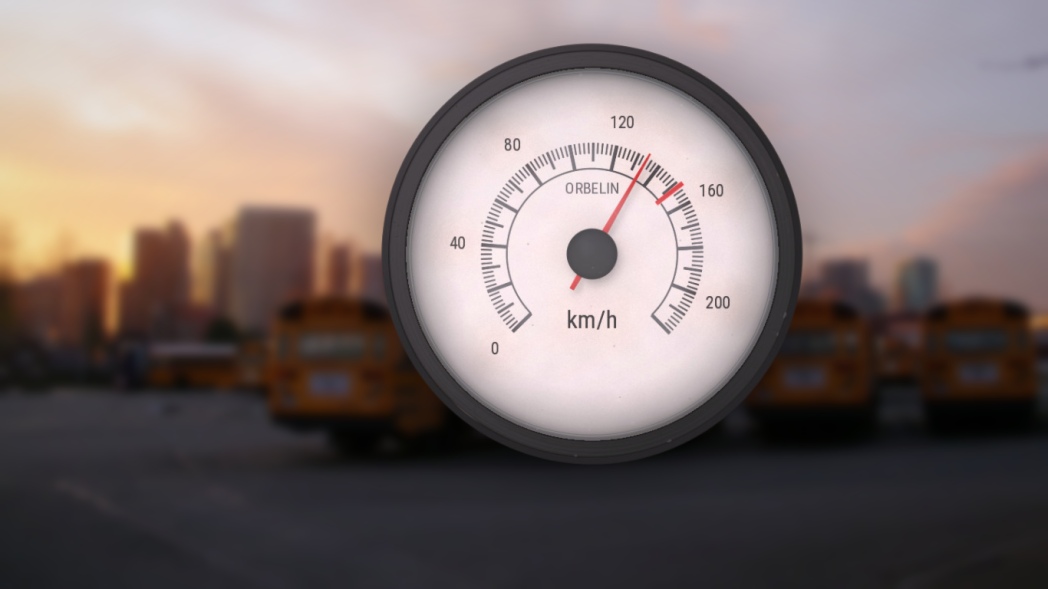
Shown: 134
